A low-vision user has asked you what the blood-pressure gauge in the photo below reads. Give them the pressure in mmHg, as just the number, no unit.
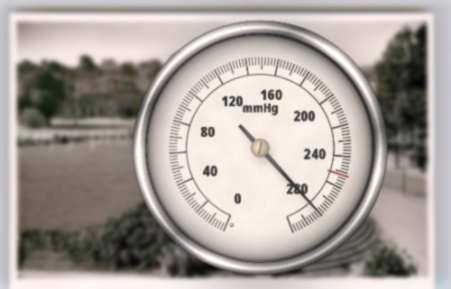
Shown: 280
